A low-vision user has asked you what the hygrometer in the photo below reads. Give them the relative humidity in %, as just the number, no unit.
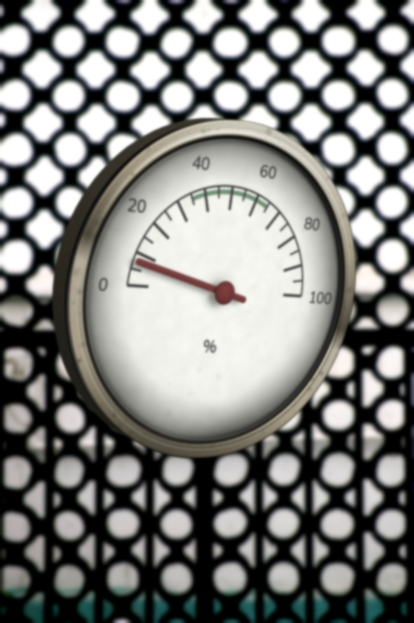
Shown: 7.5
